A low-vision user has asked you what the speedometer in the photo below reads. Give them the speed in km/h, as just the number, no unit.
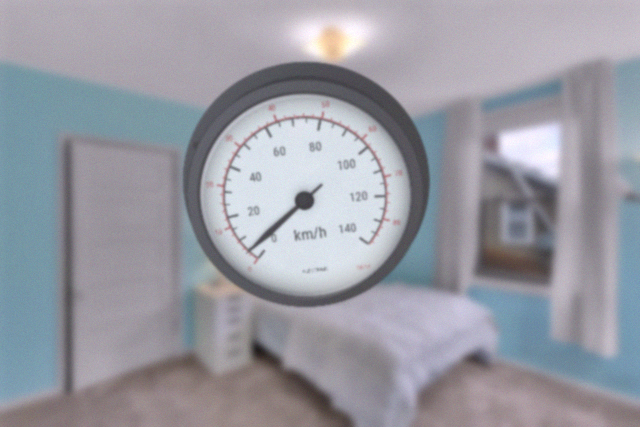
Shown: 5
